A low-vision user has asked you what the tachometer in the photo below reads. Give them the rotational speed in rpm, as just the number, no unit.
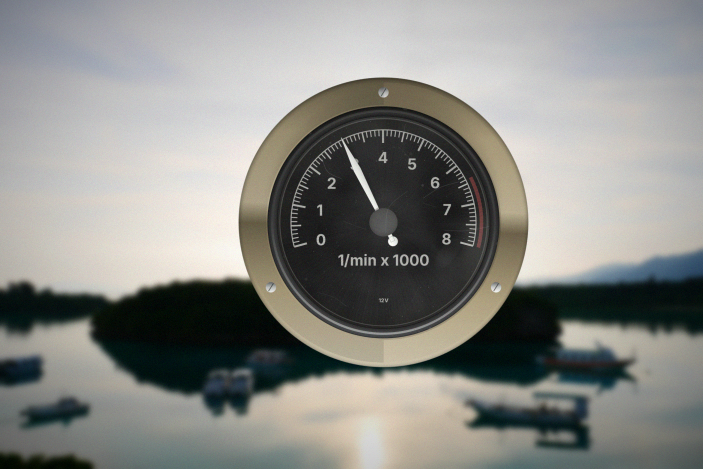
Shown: 3000
